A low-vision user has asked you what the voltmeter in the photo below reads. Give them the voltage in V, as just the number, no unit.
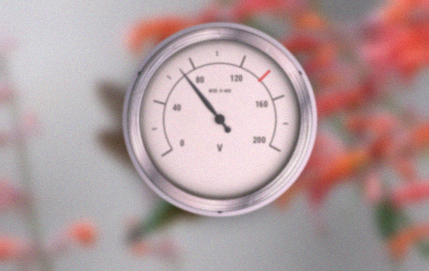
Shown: 70
